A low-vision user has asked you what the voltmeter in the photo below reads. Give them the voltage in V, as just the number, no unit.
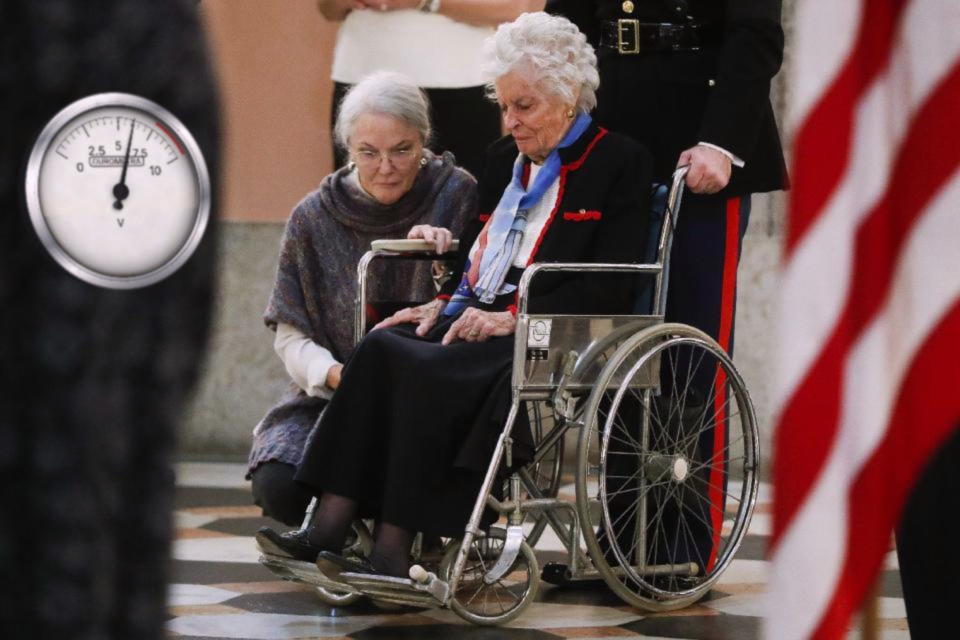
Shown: 6
